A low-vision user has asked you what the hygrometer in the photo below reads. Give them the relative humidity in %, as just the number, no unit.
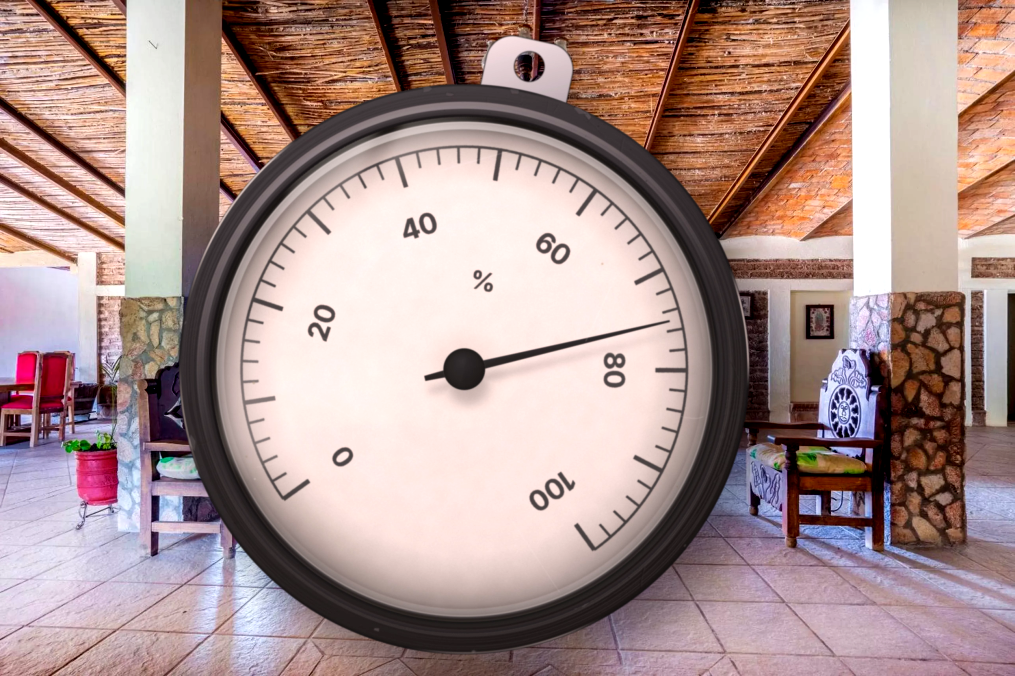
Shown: 75
